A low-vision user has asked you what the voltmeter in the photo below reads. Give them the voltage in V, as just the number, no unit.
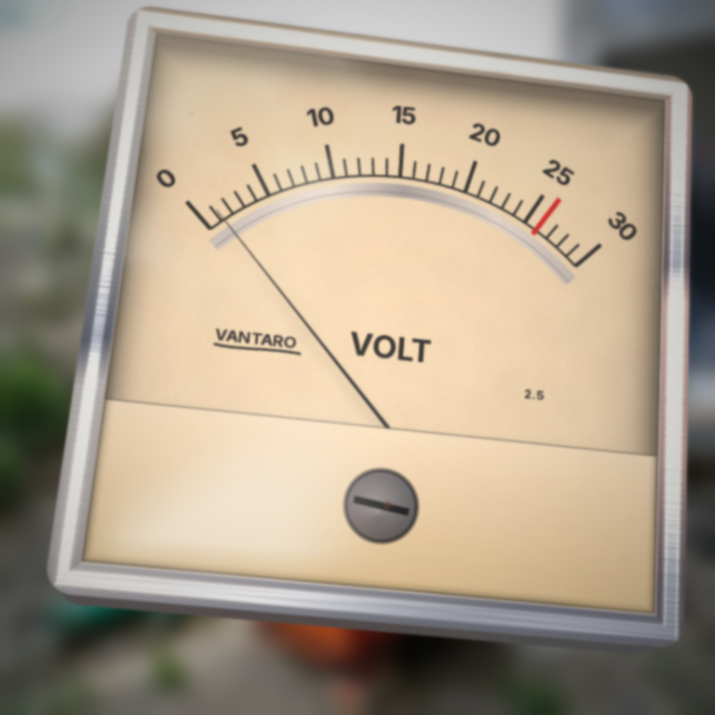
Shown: 1
